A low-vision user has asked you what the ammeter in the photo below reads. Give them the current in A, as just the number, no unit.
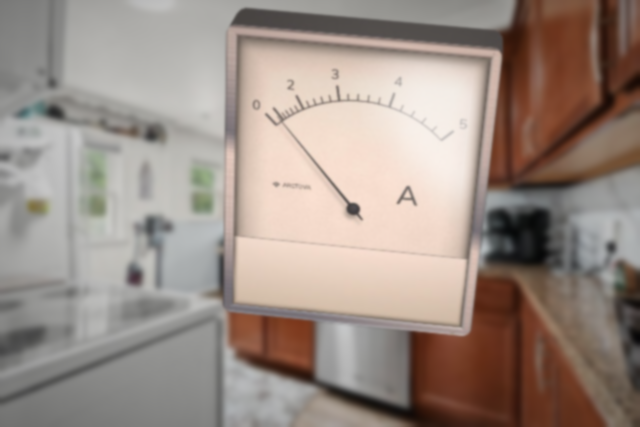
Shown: 1
